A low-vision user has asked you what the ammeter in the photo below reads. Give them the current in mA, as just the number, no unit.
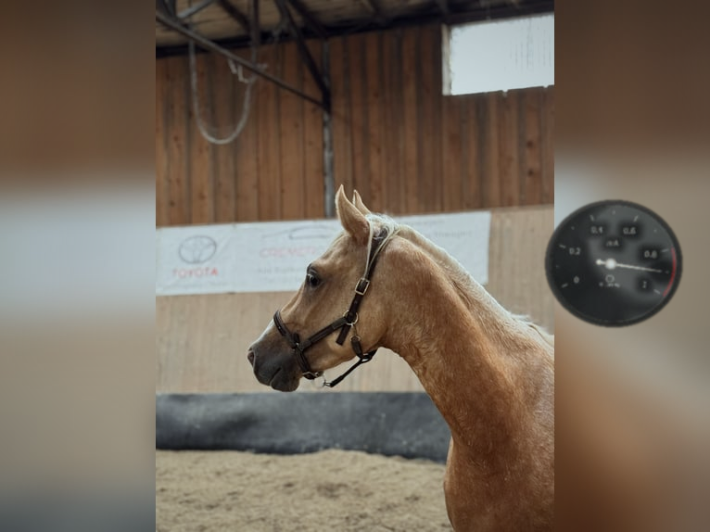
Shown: 0.9
